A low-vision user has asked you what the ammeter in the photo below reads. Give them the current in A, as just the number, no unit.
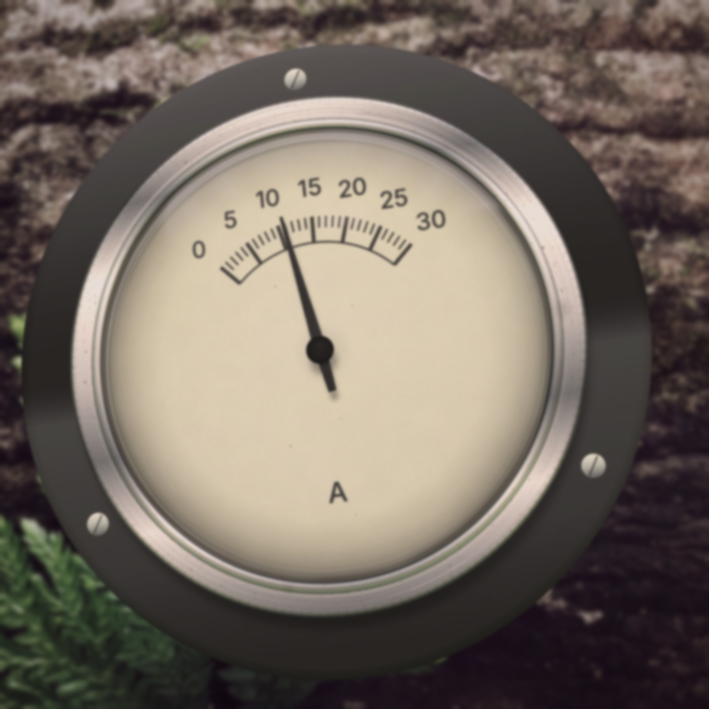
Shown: 11
